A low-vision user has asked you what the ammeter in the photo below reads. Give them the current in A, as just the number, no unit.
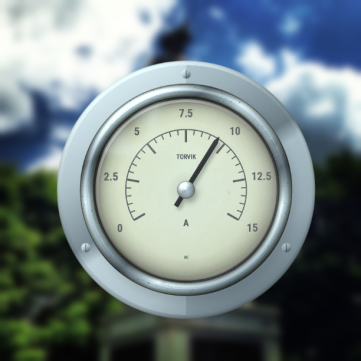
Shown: 9.5
